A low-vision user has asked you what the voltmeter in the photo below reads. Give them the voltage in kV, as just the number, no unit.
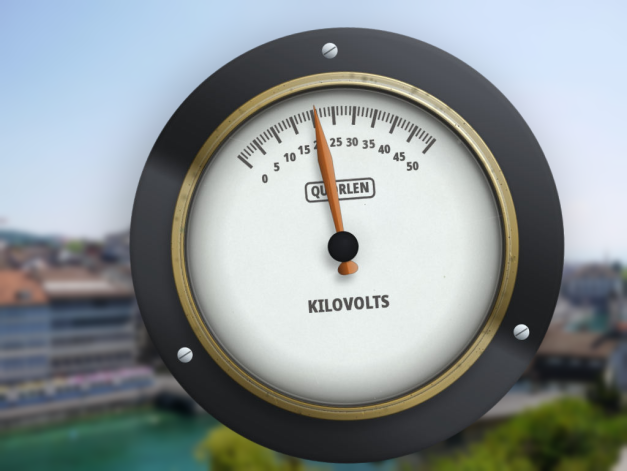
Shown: 21
